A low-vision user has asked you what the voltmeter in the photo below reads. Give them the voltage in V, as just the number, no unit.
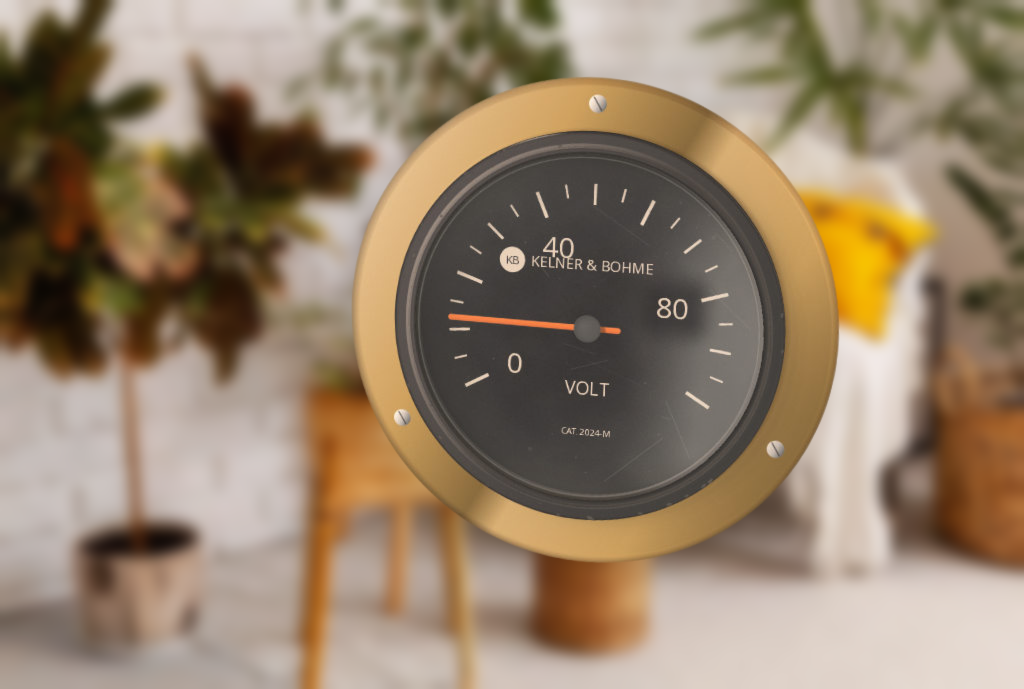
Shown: 12.5
